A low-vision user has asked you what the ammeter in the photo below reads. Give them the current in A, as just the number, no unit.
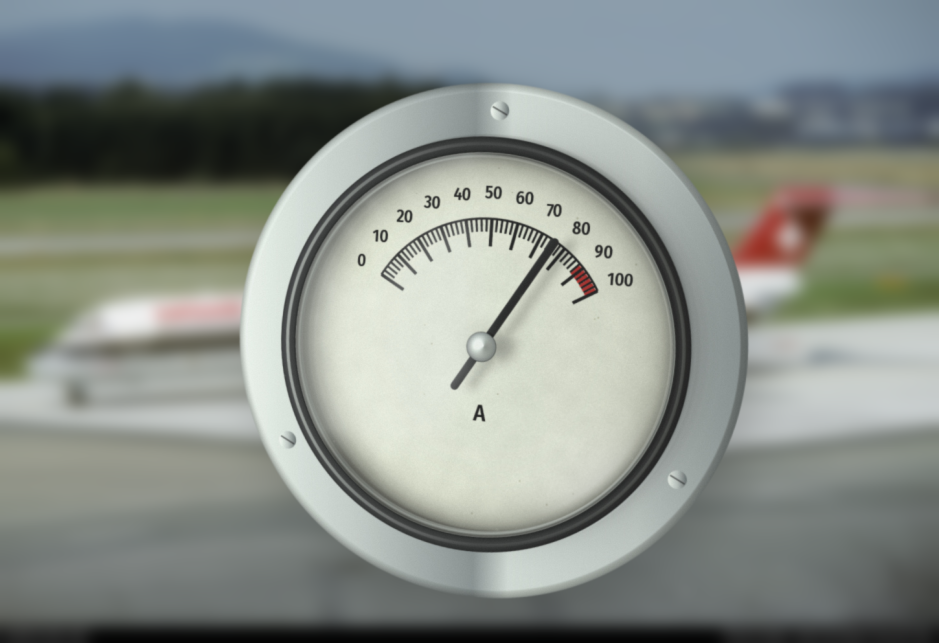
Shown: 76
